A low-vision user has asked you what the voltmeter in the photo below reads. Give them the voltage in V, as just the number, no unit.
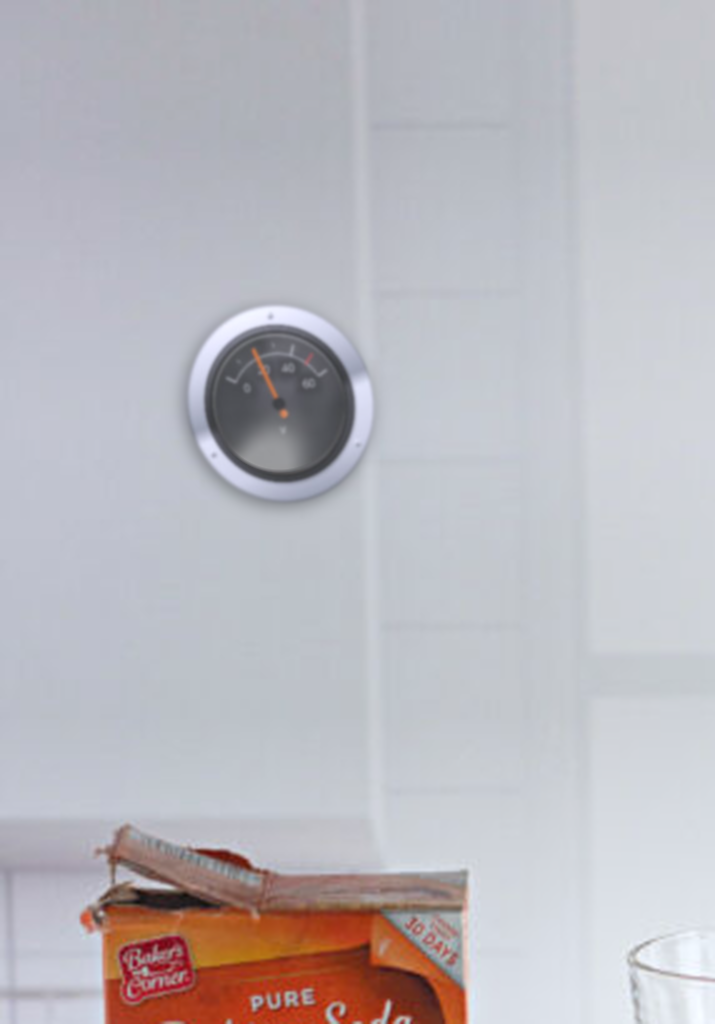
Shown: 20
